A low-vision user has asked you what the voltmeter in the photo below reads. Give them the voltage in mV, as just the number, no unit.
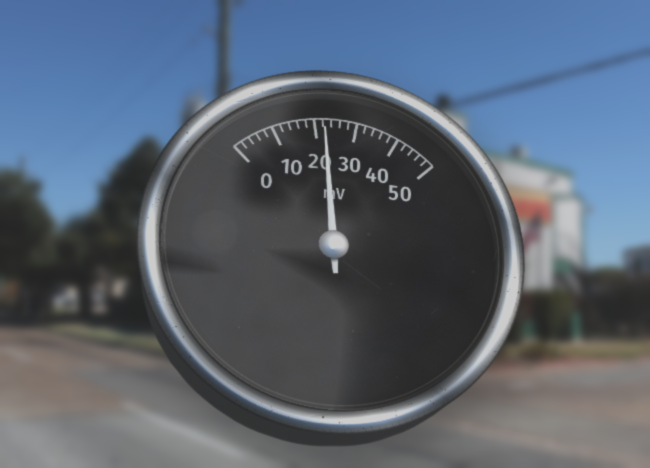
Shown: 22
